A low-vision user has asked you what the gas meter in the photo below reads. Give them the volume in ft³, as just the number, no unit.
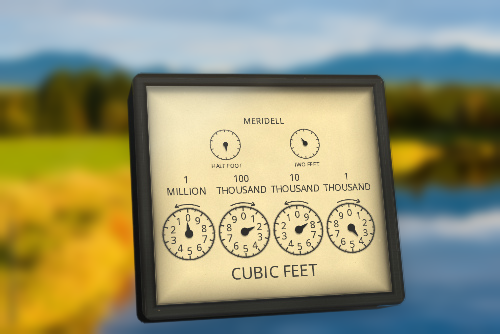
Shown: 18400
